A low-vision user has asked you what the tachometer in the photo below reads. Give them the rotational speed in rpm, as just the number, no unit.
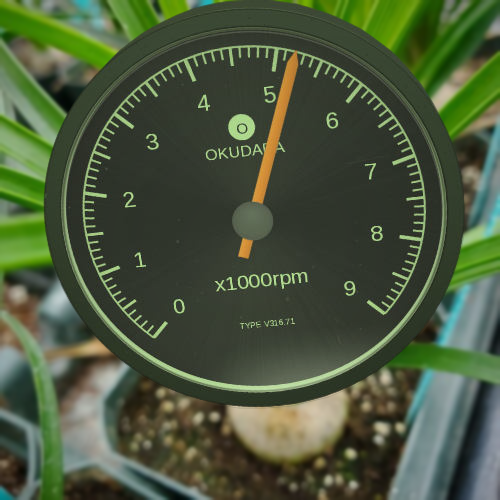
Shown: 5200
